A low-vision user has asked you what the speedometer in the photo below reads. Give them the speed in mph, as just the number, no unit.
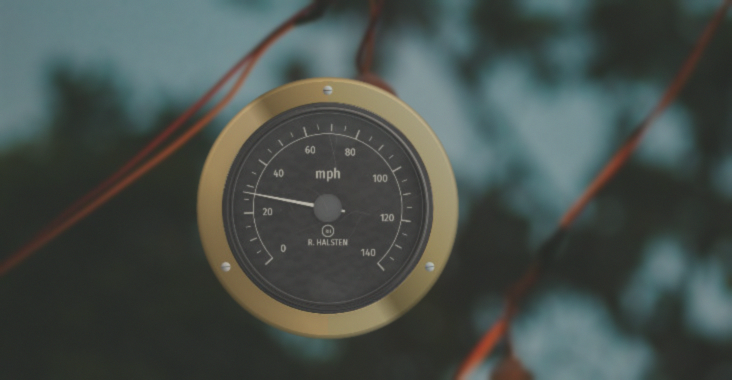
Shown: 27.5
